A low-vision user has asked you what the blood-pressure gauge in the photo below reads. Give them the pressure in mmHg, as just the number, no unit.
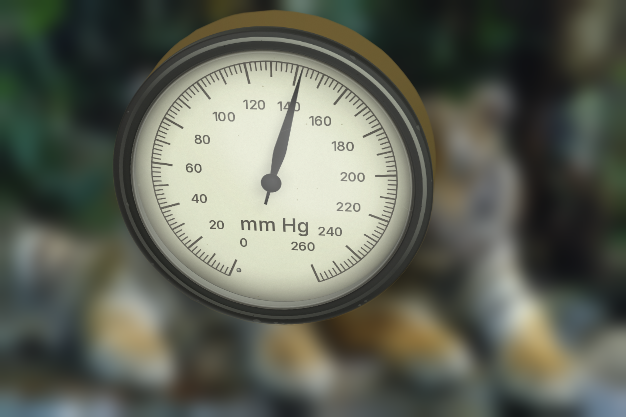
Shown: 142
